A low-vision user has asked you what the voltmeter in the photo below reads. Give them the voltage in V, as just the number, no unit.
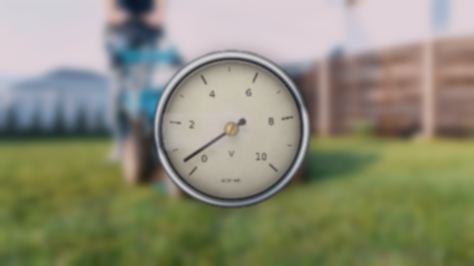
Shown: 0.5
